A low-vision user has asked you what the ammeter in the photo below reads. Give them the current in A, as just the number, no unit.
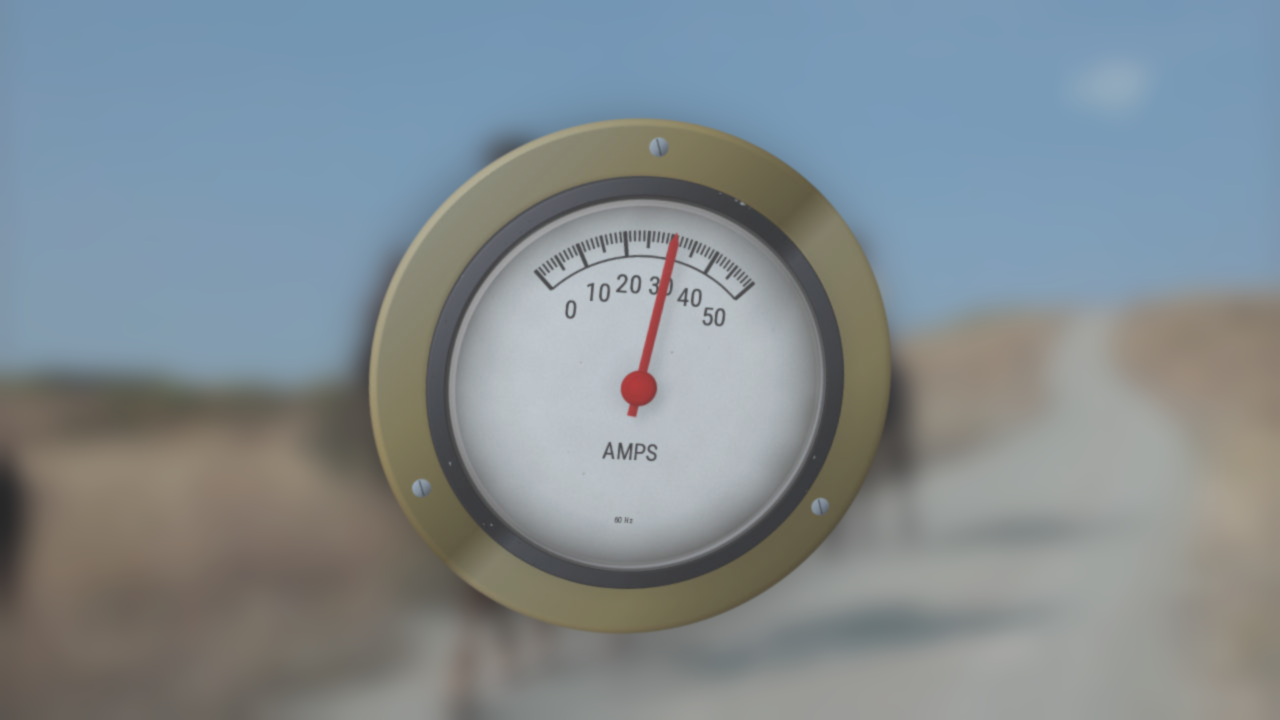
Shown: 30
